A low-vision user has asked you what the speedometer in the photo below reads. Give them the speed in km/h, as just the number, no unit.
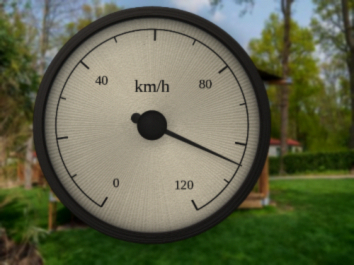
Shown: 105
